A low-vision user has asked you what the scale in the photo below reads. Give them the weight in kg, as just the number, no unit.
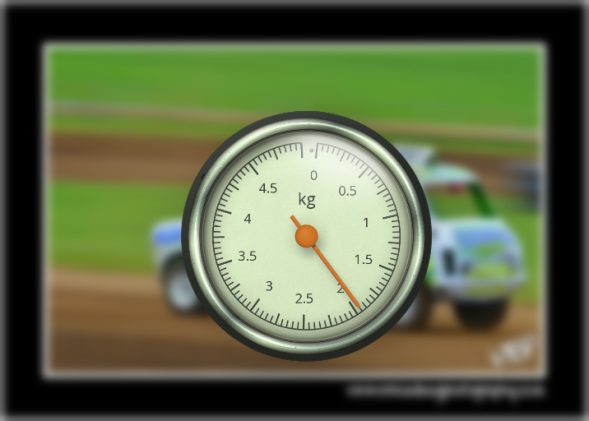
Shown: 1.95
